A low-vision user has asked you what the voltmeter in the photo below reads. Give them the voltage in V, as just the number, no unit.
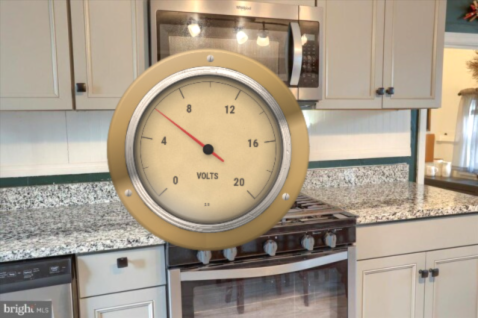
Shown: 6
